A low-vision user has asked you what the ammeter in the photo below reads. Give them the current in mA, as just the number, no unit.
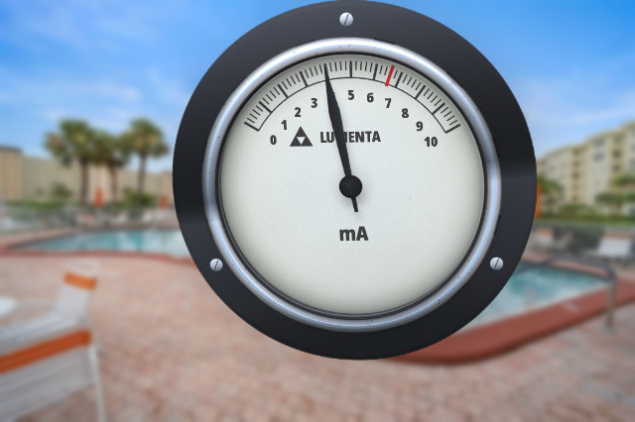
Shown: 4
